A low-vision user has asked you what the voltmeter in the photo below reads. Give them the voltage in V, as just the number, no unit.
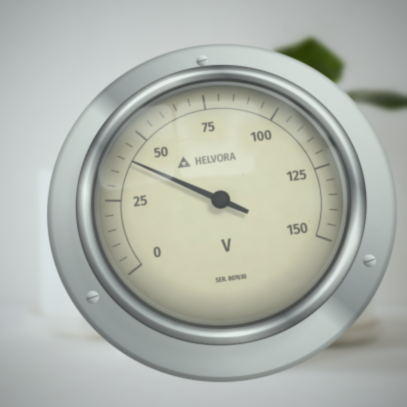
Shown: 40
